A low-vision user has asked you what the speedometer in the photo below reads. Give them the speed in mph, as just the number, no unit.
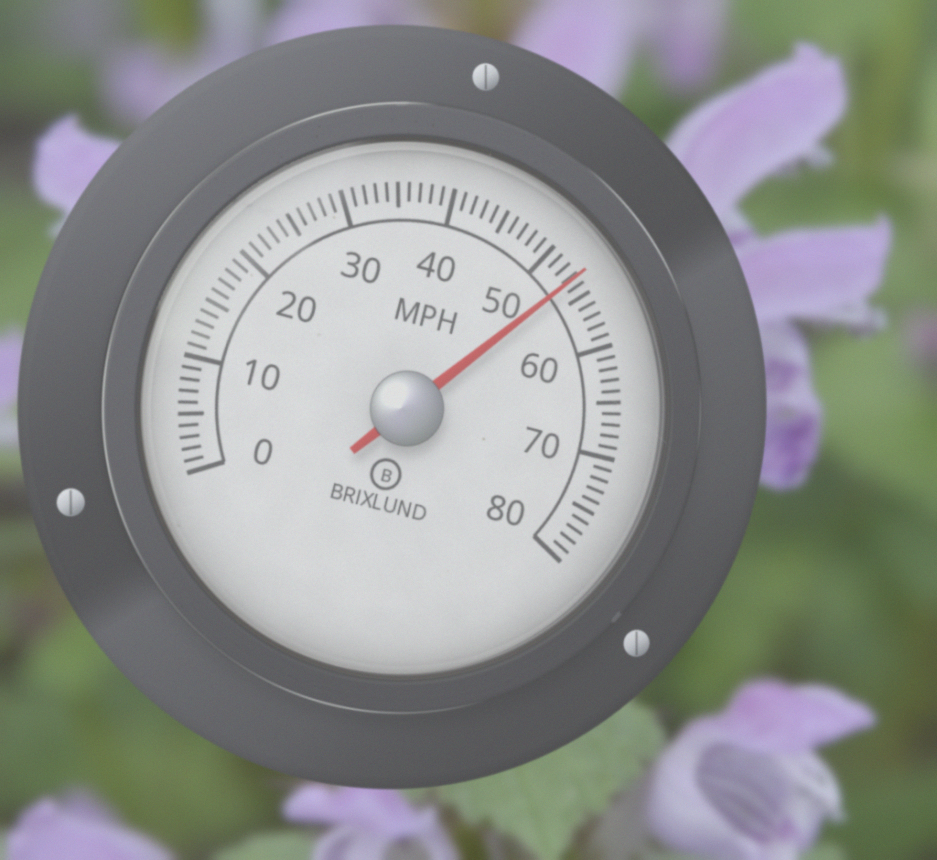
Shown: 53
